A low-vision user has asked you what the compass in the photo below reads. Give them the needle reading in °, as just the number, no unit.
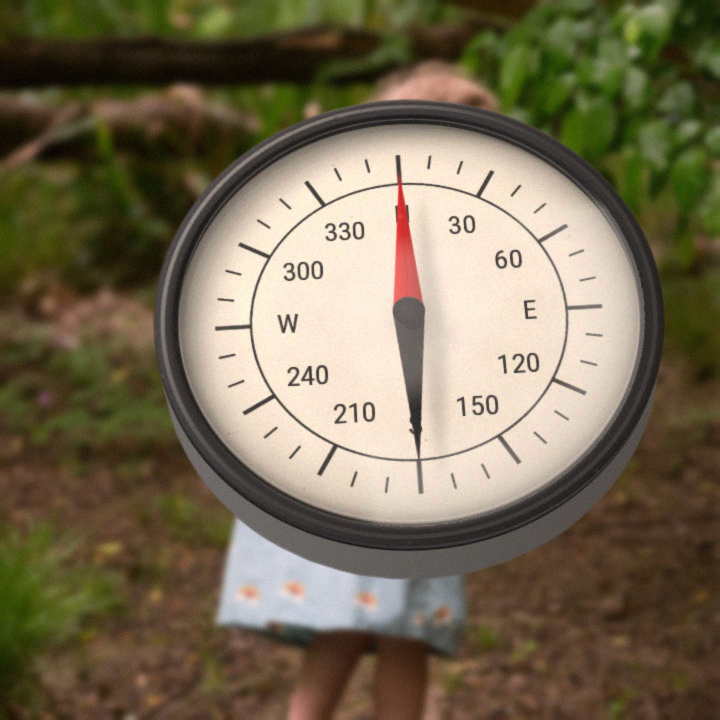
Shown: 0
